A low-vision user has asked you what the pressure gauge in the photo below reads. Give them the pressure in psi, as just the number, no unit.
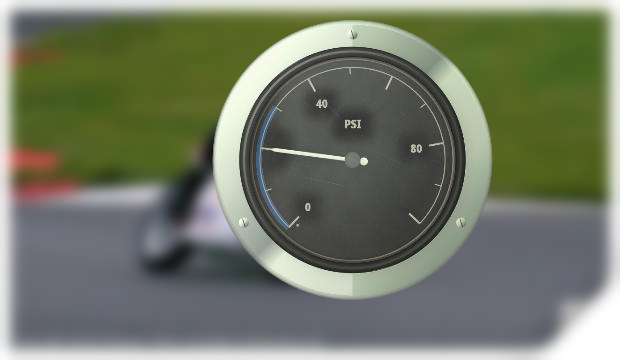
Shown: 20
